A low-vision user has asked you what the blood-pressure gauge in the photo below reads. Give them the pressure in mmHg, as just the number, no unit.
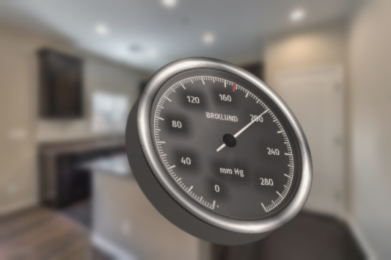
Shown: 200
